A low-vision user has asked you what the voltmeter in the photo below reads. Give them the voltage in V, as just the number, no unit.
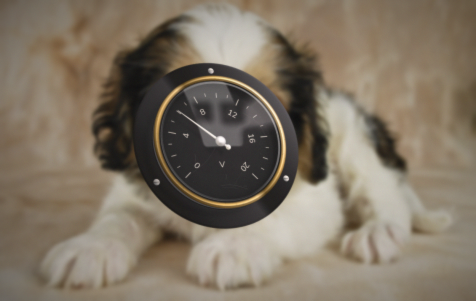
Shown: 6
